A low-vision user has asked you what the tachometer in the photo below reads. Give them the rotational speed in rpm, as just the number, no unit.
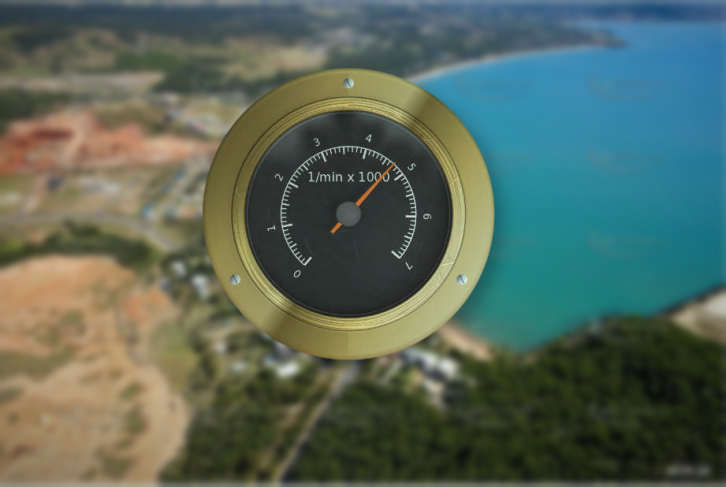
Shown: 4700
